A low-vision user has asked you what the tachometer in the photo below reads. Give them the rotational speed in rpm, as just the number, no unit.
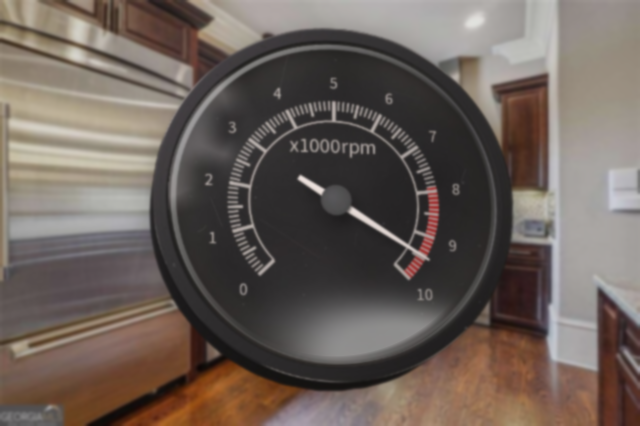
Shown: 9500
